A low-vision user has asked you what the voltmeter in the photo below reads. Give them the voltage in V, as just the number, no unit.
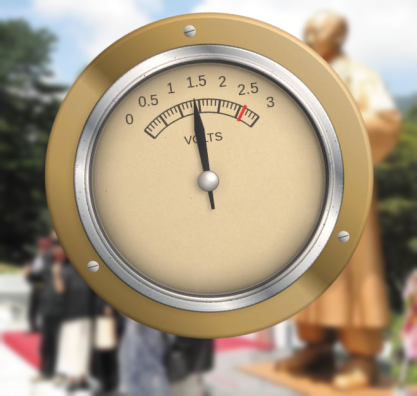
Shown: 1.4
